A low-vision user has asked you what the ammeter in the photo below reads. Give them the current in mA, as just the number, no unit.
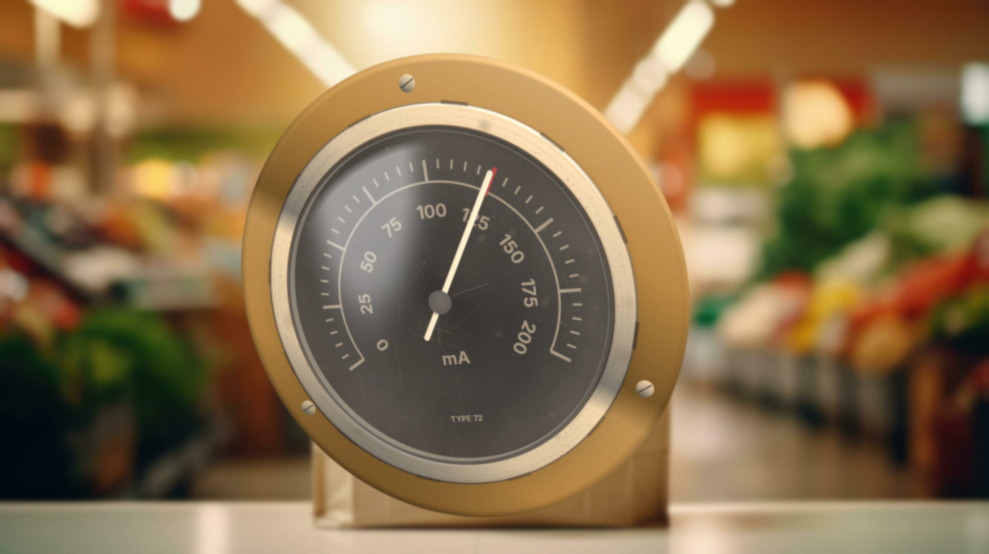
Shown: 125
